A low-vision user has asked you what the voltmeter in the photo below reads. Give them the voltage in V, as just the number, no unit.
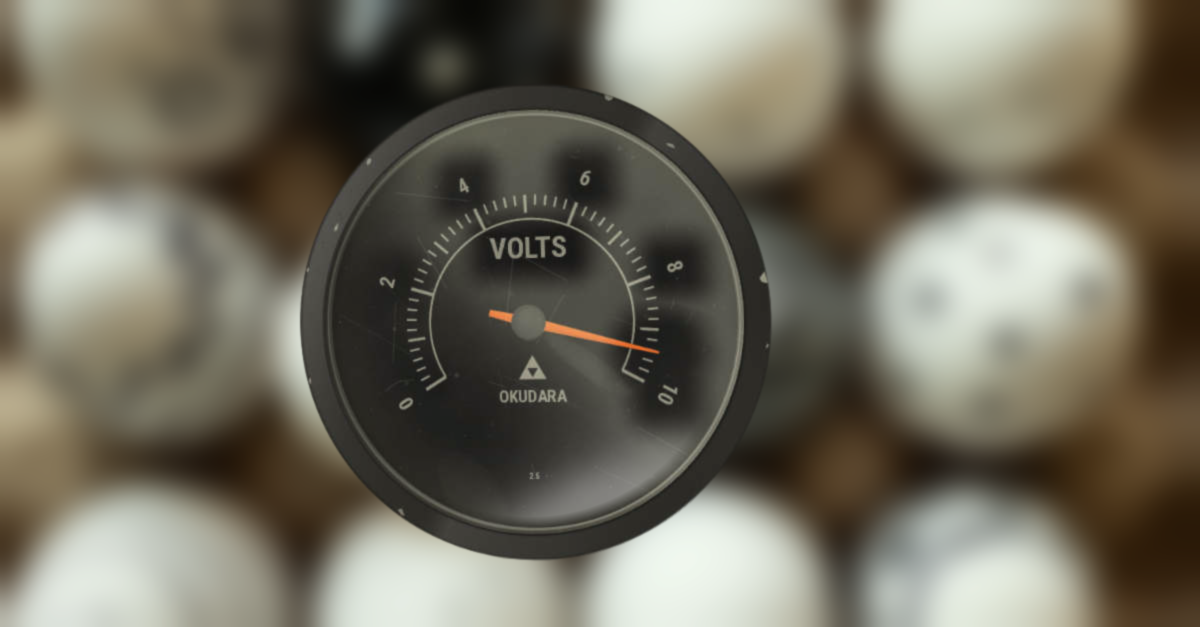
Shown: 9.4
